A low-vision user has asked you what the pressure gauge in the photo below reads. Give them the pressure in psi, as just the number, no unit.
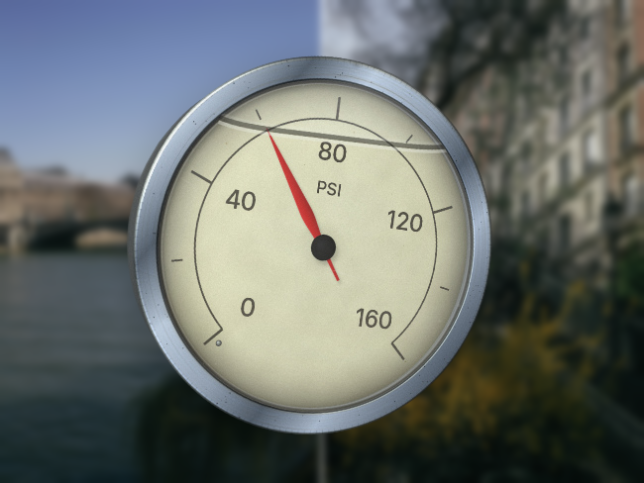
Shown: 60
